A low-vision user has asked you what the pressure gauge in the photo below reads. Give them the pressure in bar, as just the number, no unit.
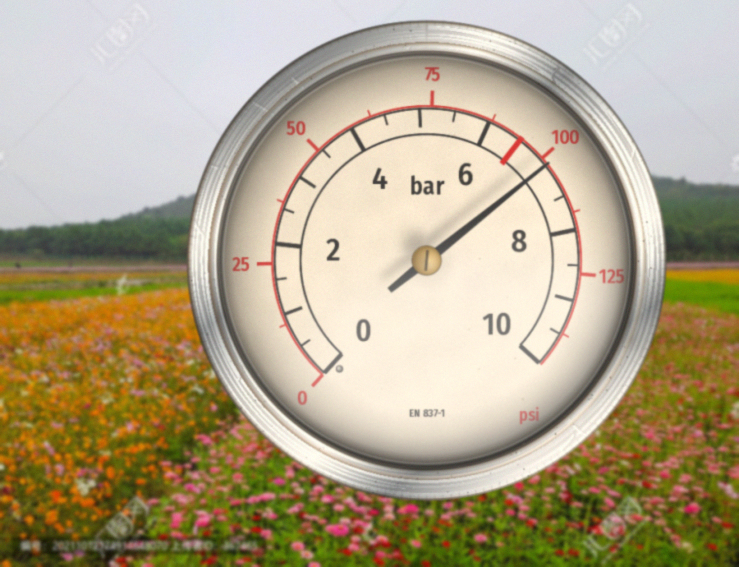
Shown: 7
